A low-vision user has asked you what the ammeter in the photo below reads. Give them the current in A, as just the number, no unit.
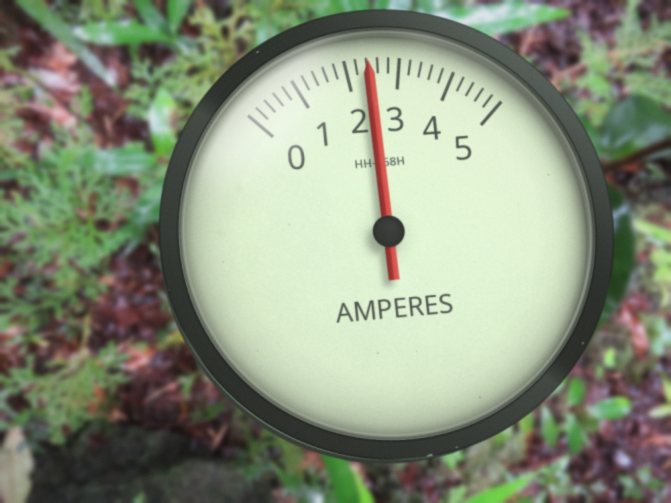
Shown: 2.4
